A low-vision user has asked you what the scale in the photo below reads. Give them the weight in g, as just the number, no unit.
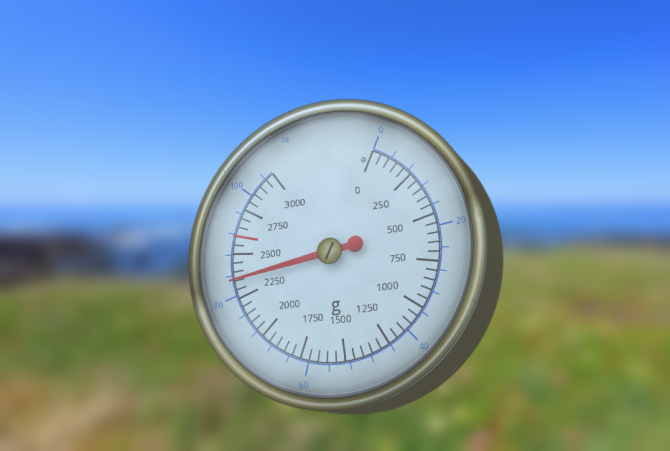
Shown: 2350
